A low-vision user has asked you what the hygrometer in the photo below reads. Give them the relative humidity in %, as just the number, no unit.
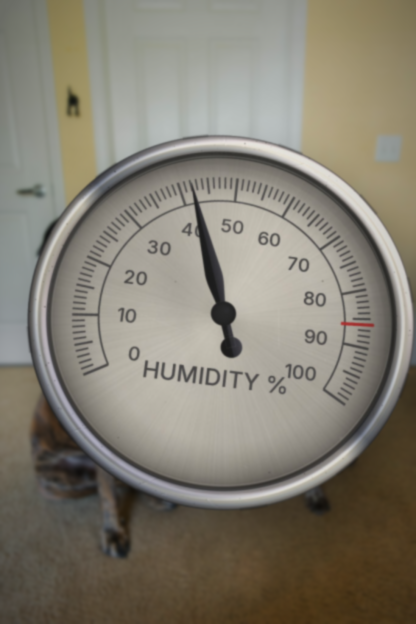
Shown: 42
